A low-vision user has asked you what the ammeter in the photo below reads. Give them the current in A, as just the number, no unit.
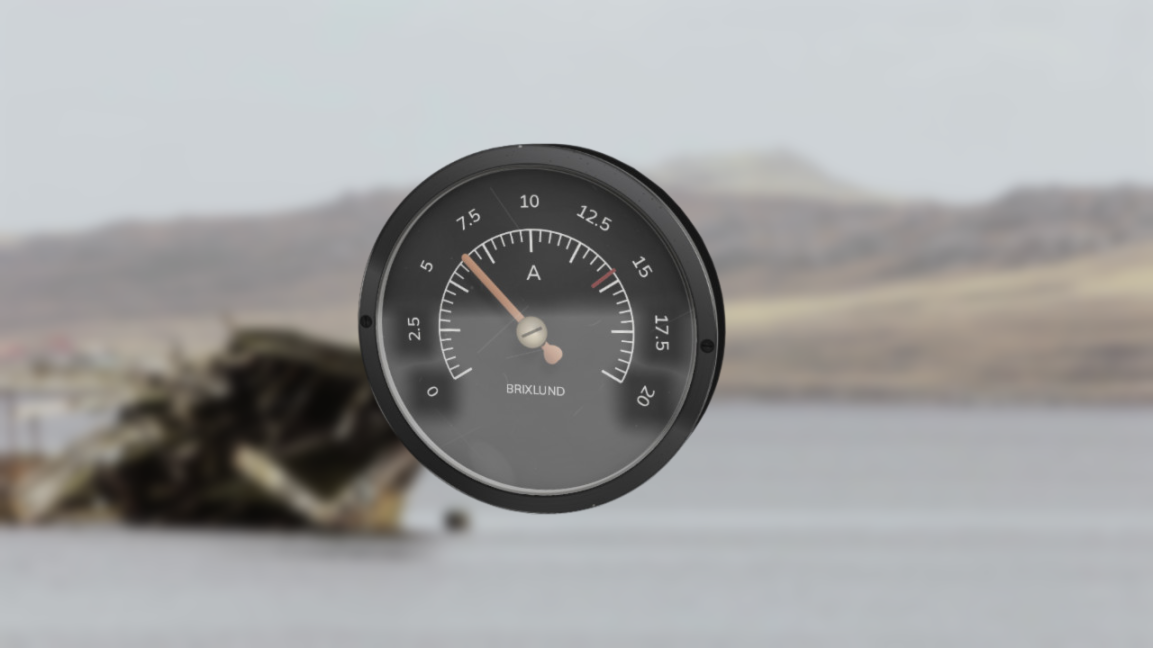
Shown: 6.5
